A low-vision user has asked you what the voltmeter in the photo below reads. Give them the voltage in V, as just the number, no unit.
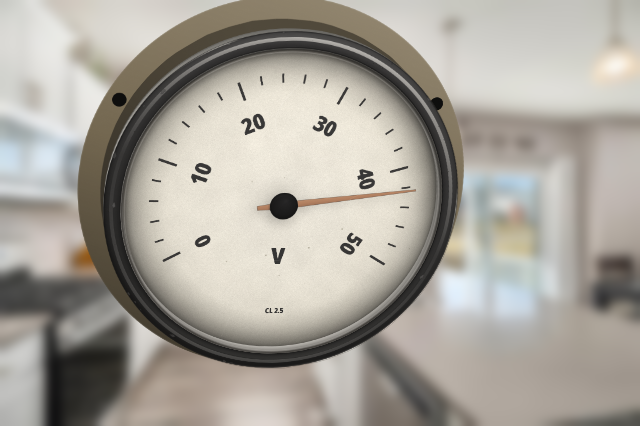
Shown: 42
